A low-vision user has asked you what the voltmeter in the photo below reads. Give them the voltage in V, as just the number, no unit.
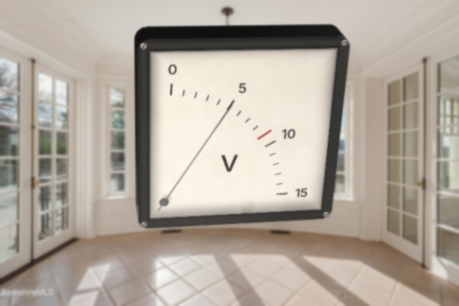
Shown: 5
